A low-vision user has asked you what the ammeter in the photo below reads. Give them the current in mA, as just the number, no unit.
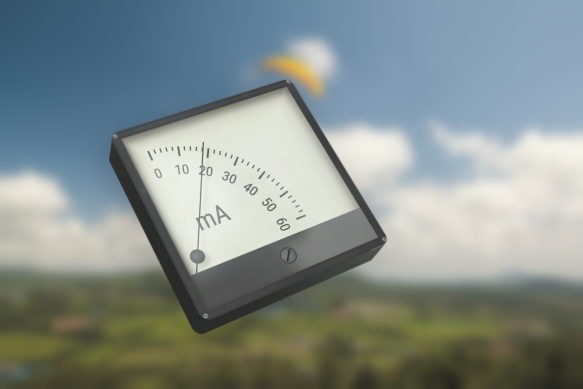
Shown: 18
